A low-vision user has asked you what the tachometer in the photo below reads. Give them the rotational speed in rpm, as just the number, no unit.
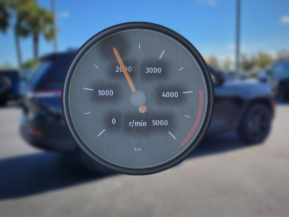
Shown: 2000
